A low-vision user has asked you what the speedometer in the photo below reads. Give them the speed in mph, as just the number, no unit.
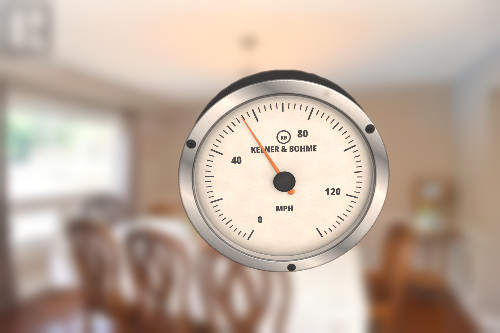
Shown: 56
